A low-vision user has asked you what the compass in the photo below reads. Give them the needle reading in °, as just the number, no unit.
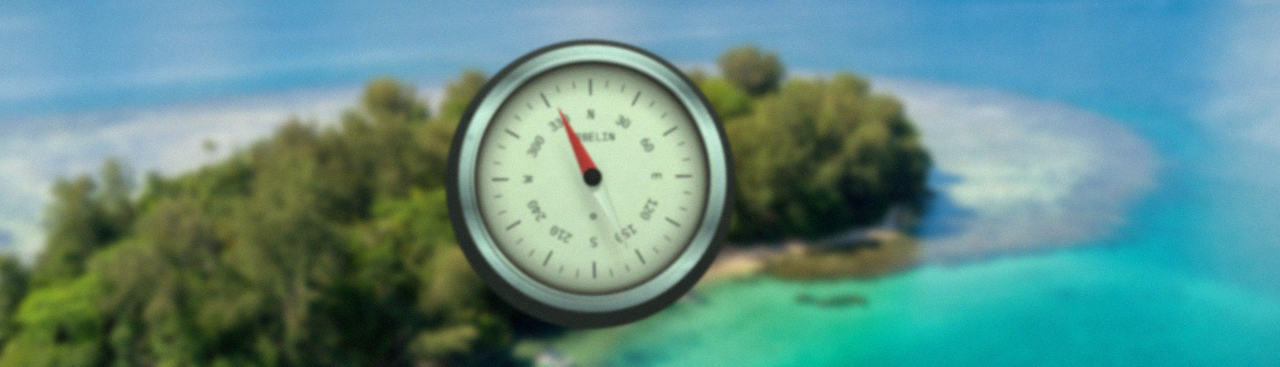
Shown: 335
